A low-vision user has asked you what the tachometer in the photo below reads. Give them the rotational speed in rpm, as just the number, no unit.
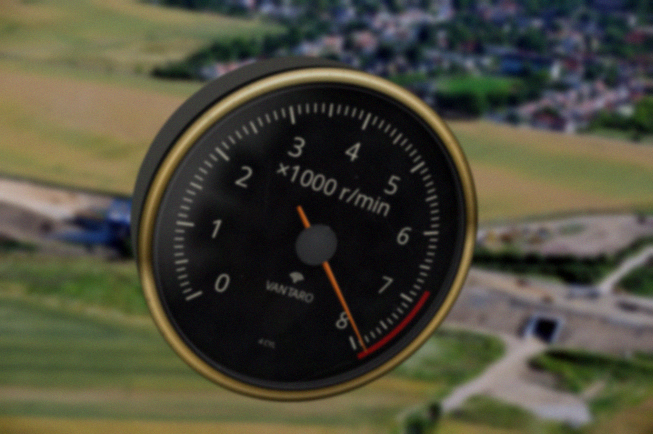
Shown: 7900
